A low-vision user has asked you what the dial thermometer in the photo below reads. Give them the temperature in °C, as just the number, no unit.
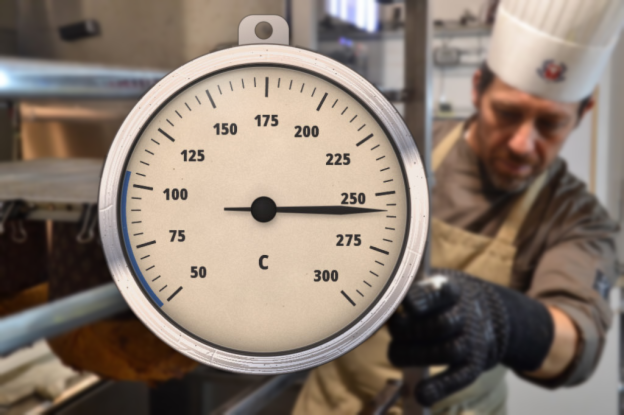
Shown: 257.5
